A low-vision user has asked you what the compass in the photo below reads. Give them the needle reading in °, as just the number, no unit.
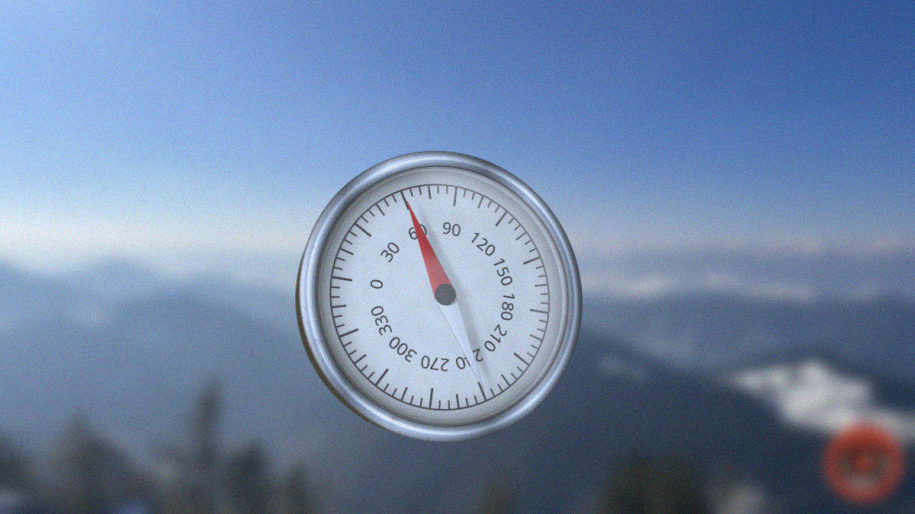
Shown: 60
